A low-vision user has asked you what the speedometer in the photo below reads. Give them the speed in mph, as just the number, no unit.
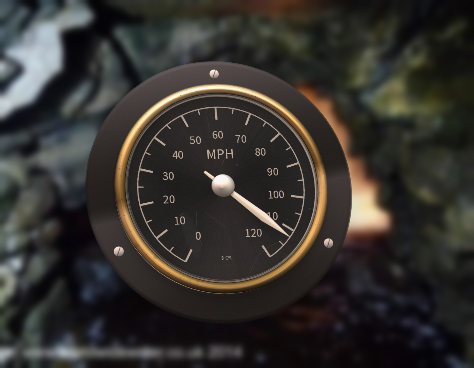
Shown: 112.5
